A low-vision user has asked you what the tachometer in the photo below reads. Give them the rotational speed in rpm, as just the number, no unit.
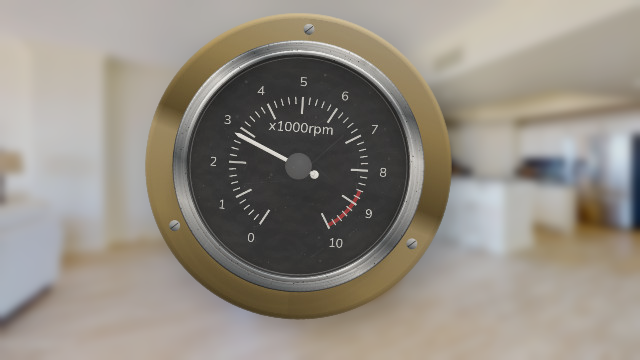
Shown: 2800
